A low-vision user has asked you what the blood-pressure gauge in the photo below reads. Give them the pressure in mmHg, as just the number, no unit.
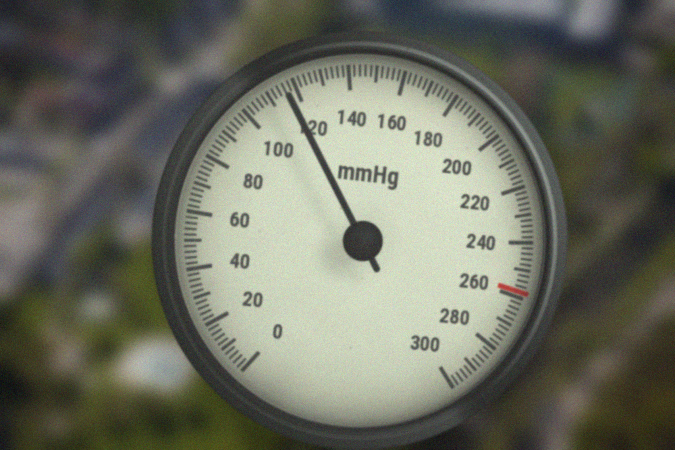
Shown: 116
